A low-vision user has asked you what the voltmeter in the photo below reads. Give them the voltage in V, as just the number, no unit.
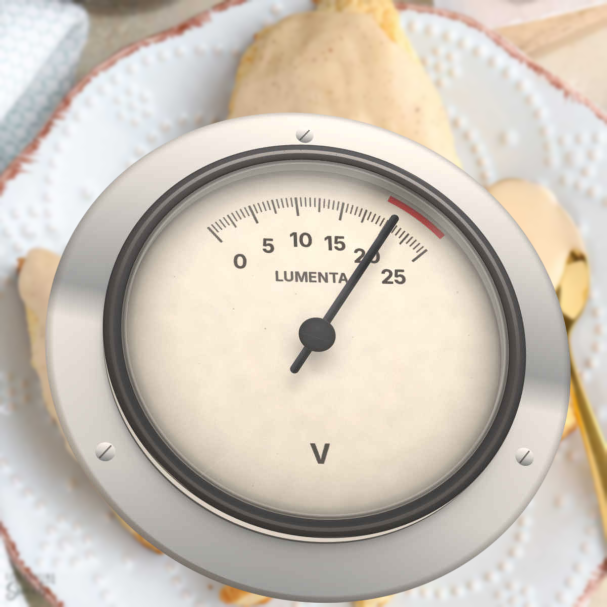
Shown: 20.5
